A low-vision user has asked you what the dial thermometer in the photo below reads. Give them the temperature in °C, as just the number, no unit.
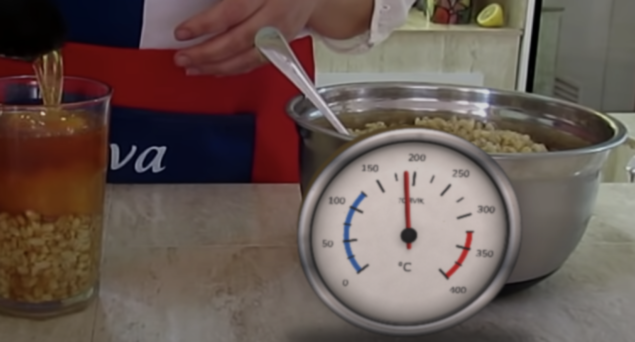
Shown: 187.5
